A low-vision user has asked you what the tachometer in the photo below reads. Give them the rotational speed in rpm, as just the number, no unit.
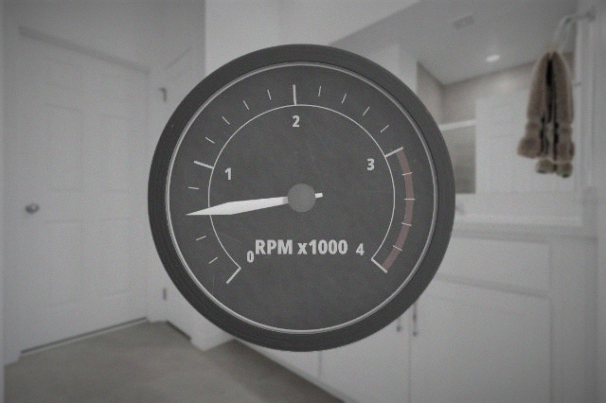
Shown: 600
